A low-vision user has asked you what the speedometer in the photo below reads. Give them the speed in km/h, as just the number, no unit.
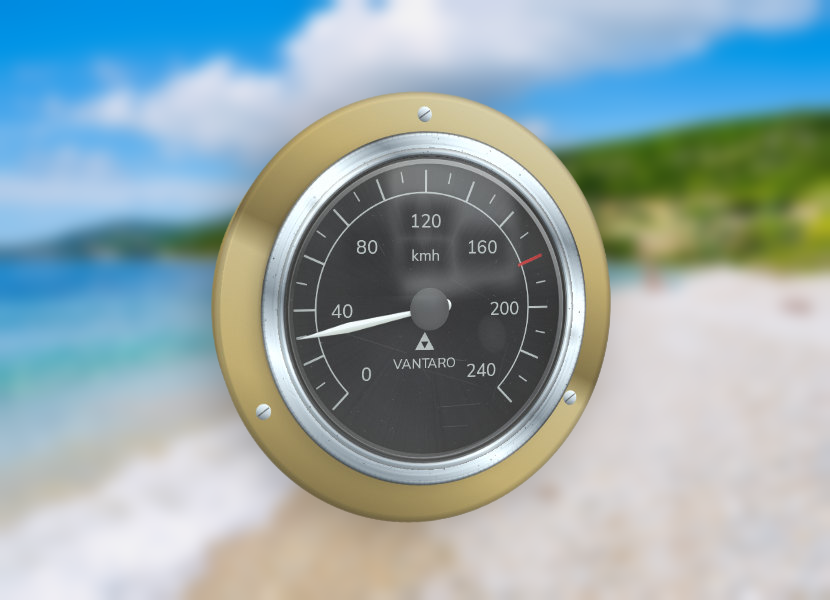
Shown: 30
